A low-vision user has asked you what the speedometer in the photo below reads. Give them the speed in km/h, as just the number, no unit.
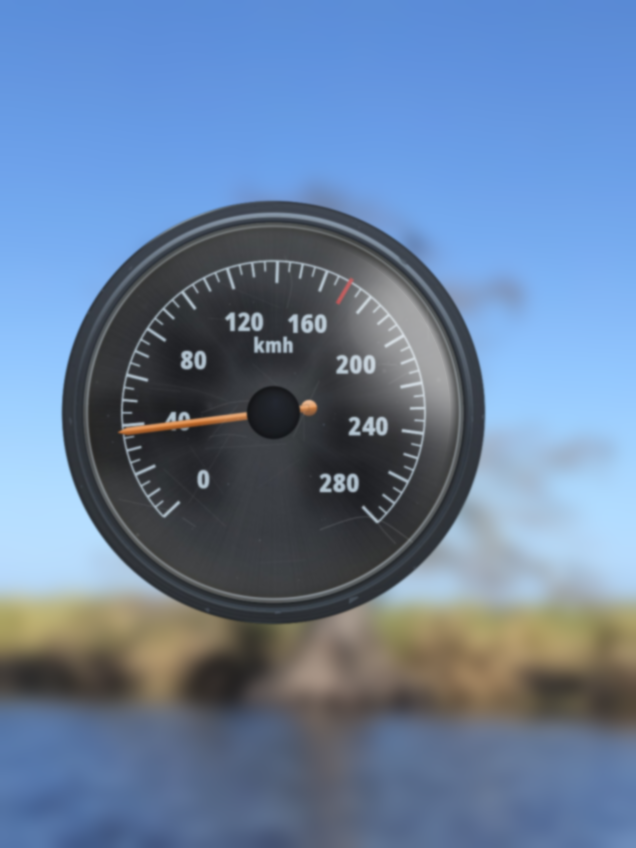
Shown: 37.5
